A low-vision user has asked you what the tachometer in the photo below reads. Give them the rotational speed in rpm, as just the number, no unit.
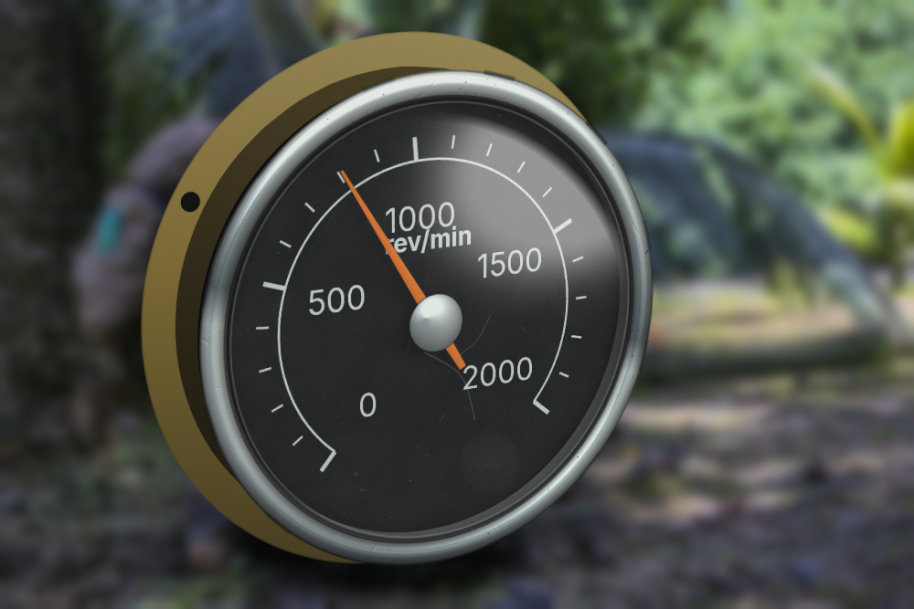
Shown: 800
